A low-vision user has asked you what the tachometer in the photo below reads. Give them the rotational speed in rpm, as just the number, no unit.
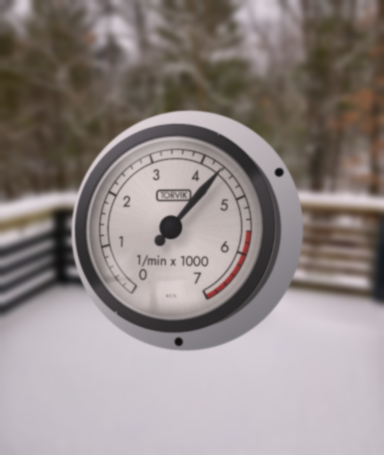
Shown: 4400
